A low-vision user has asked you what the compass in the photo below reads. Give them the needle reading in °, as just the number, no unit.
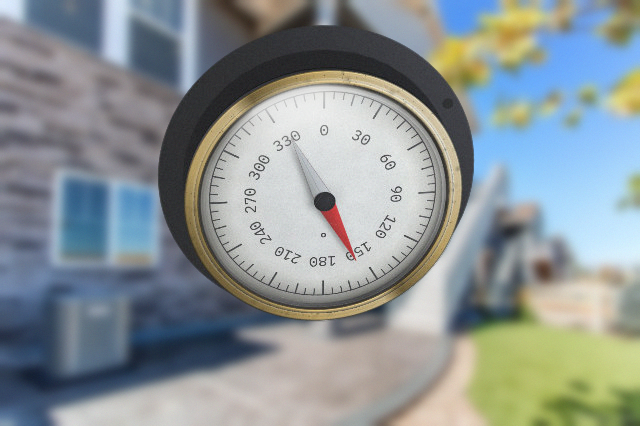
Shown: 155
